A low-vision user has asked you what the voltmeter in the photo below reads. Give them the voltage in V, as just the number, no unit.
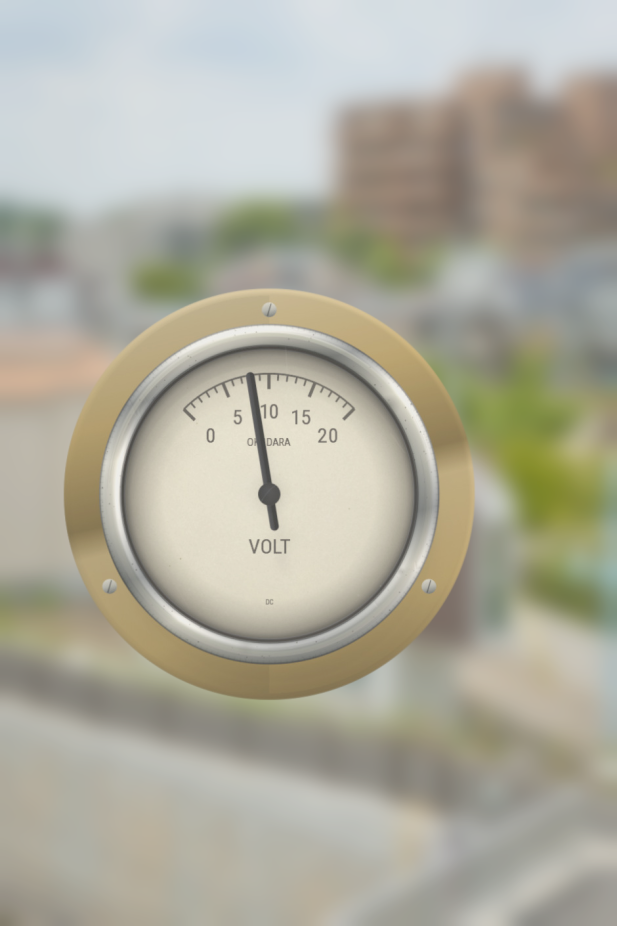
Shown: 8
